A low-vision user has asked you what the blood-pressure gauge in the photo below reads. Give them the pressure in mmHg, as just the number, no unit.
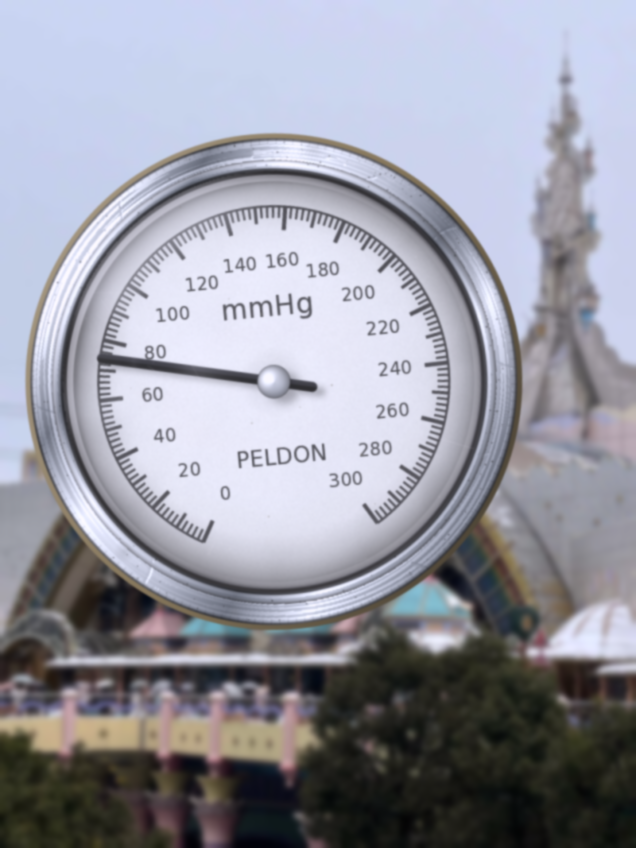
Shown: 74
